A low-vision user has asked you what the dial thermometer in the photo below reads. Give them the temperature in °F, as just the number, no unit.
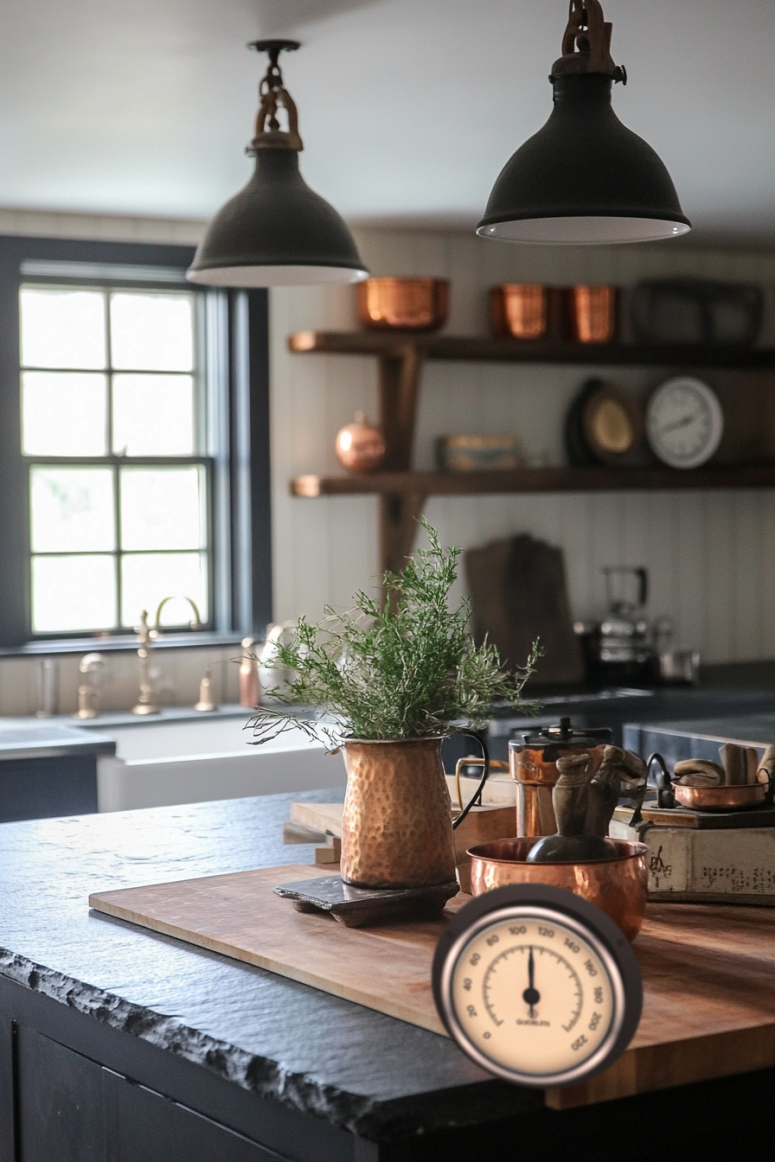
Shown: 110
